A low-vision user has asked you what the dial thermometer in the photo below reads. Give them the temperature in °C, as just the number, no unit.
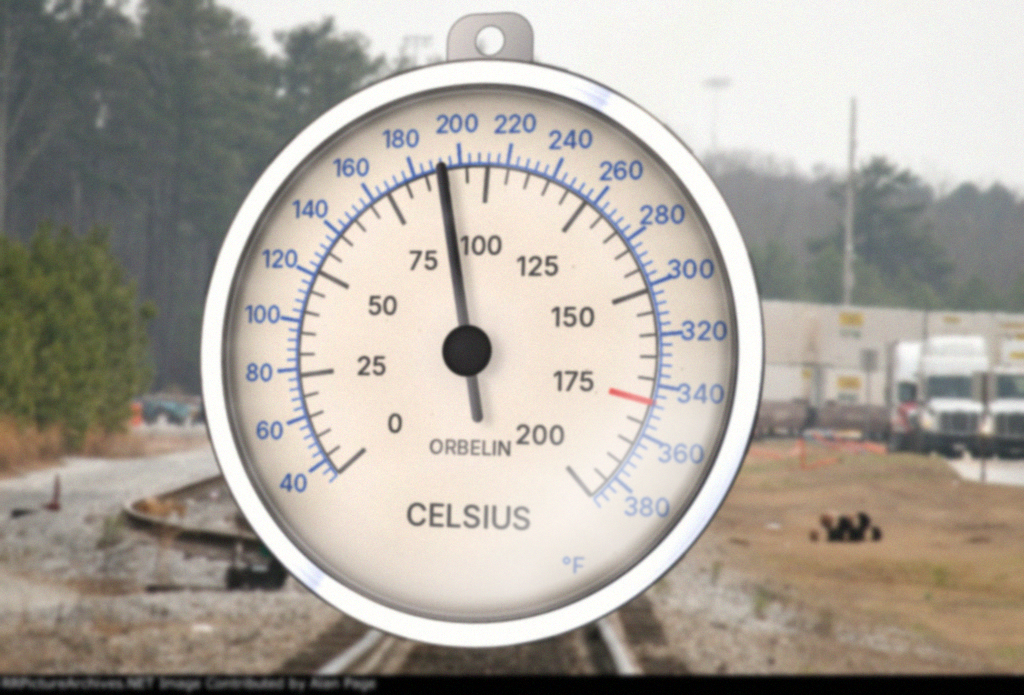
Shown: 90
